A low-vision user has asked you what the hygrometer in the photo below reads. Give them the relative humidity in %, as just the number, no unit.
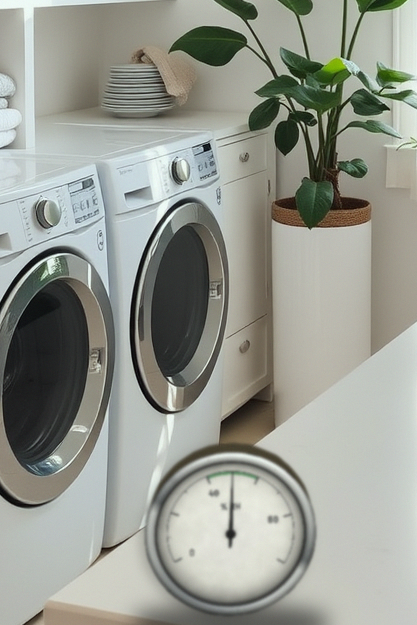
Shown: 50
